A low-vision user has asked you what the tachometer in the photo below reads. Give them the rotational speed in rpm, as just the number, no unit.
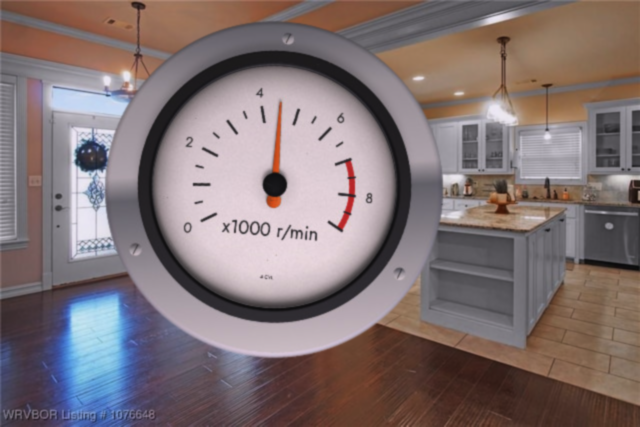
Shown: 4500
